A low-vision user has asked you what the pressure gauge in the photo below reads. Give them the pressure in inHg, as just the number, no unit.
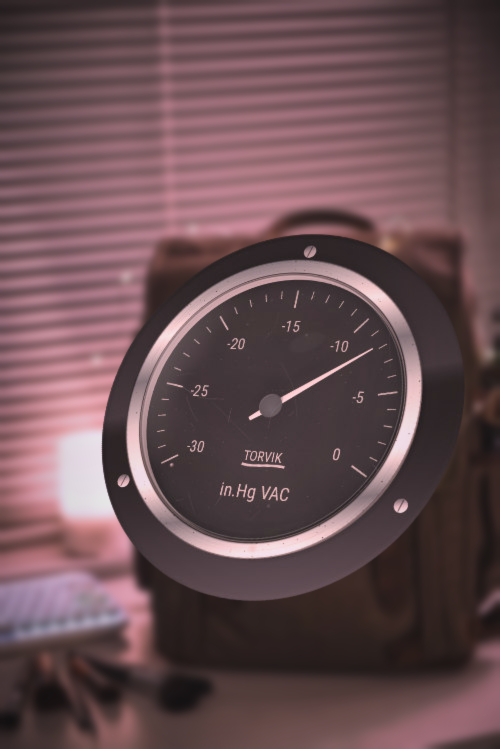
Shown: -8
